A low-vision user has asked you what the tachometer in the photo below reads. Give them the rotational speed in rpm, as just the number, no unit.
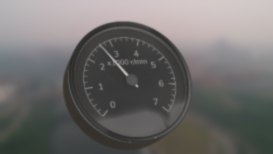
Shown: 2600
